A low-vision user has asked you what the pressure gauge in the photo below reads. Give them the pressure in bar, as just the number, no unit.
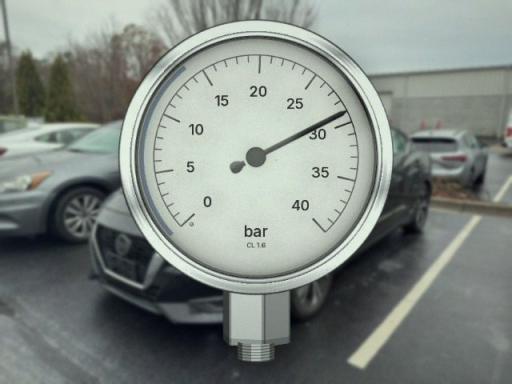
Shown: 29
